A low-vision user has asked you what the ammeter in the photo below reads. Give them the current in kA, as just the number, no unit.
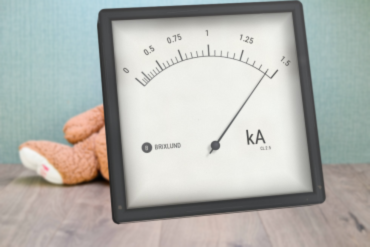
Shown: 1.45
